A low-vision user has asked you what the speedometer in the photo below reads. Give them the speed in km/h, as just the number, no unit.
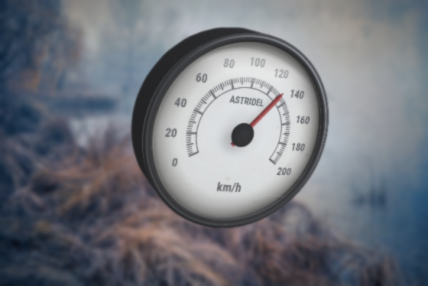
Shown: 130
